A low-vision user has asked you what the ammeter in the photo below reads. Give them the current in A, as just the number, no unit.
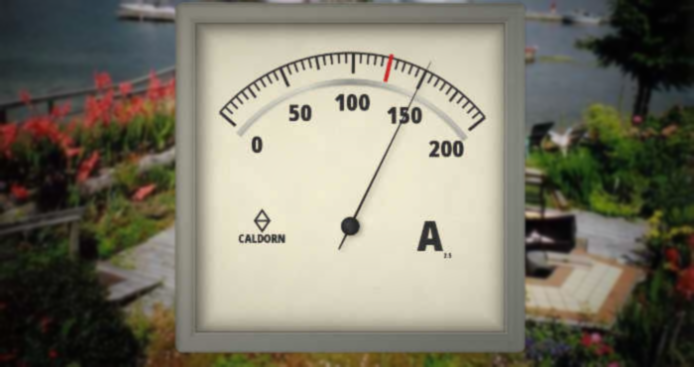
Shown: 150
